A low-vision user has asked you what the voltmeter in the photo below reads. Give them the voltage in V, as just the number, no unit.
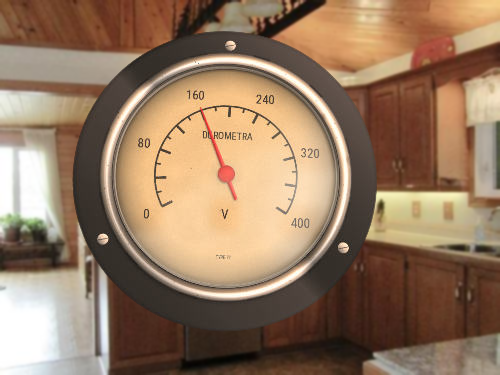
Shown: 160
